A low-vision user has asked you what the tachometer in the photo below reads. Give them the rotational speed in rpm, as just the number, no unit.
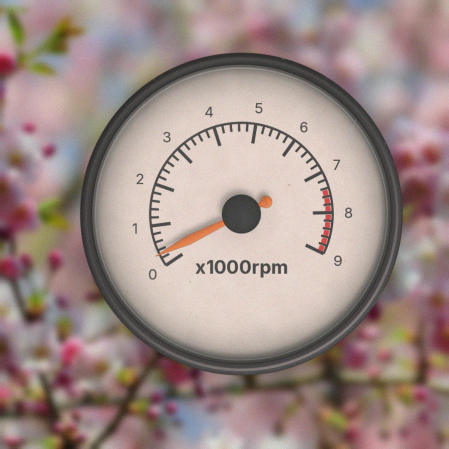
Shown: 300
